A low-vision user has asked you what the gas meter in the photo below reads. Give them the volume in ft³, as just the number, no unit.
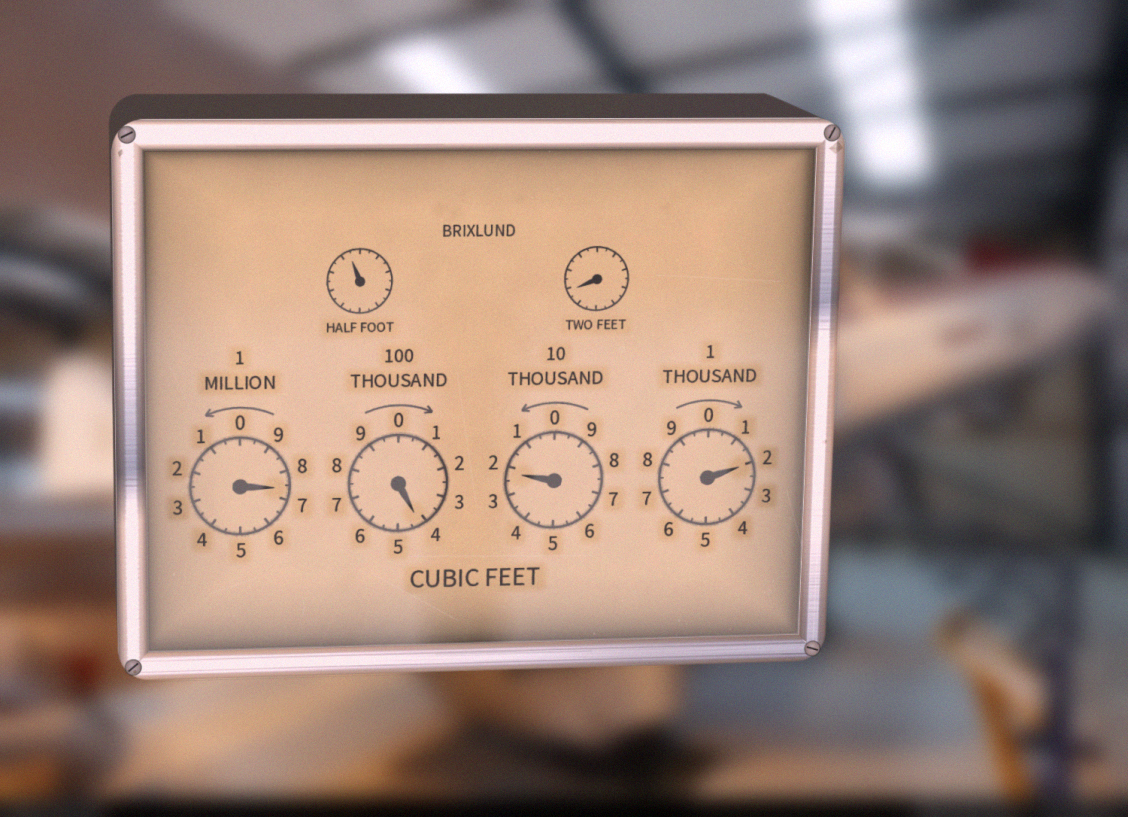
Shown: 742200
